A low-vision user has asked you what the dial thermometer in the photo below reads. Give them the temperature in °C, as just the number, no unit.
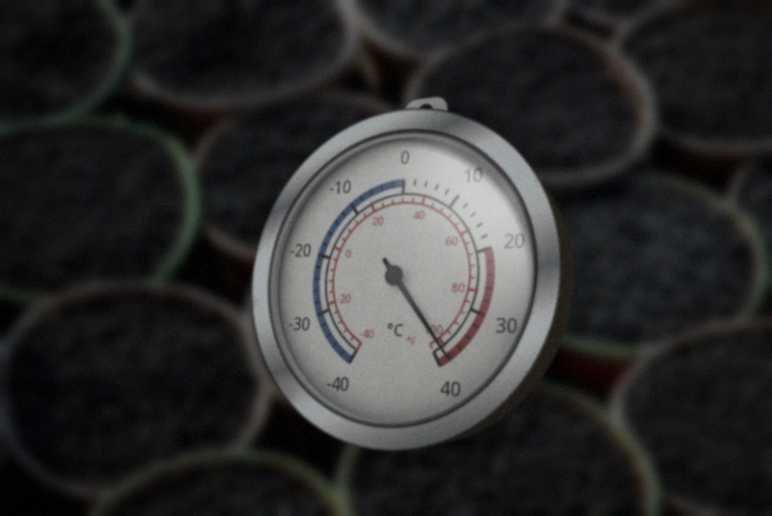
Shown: 38
